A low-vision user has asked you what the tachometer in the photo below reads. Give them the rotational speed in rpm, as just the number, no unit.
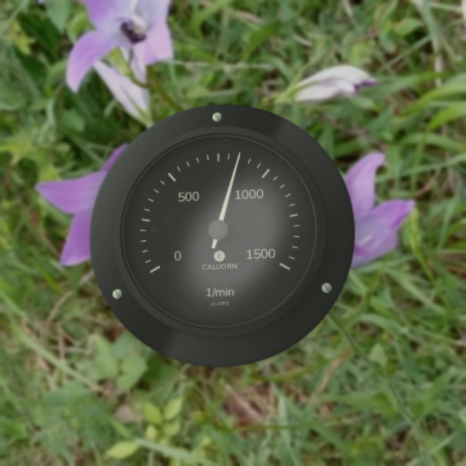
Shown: 850
